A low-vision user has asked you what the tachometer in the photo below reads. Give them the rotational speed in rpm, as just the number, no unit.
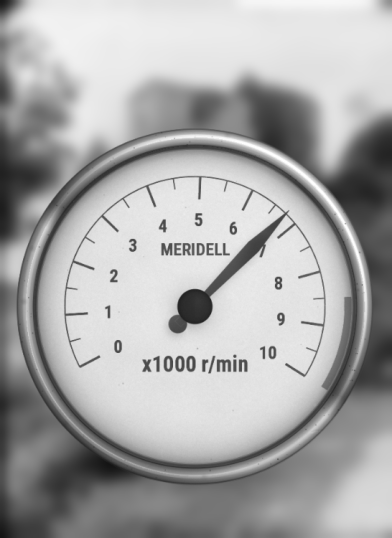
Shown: 6750
